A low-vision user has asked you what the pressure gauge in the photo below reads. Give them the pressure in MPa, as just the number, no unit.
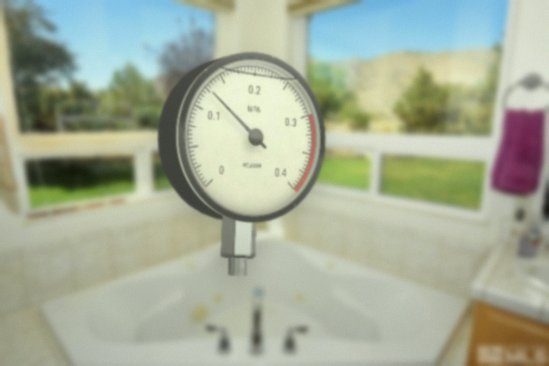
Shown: 0.125
